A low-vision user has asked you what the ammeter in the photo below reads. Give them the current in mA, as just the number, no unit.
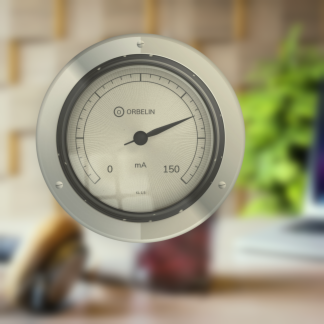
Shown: 112.5
